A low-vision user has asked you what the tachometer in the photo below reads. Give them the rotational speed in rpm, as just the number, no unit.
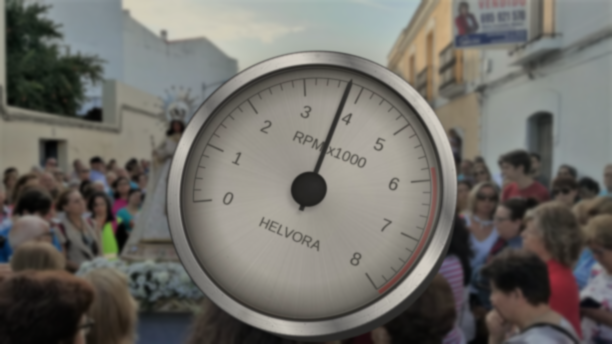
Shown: 3800
